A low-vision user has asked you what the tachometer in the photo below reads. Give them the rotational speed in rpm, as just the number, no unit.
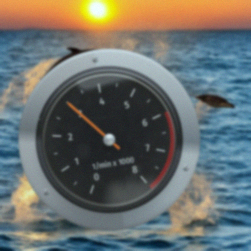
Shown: 3000
